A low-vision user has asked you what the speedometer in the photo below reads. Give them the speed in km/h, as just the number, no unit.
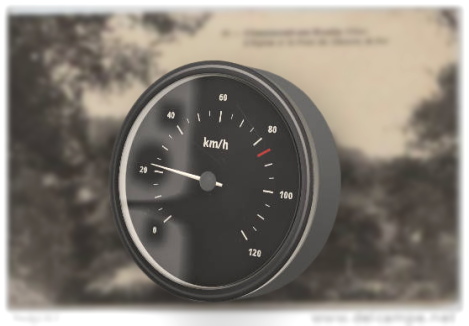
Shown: 22.5
